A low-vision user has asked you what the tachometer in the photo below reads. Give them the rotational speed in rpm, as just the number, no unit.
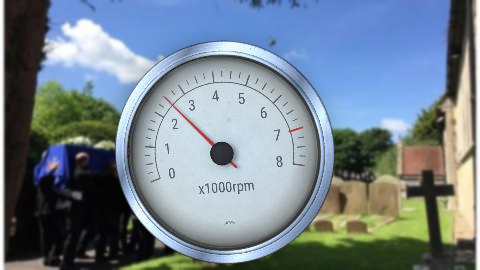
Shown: 2500
